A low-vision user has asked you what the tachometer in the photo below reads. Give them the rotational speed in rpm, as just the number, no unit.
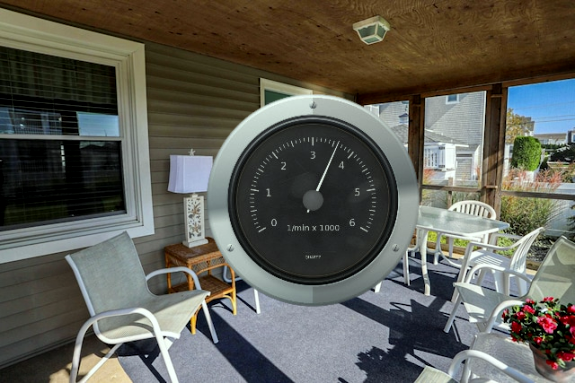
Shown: 3600
